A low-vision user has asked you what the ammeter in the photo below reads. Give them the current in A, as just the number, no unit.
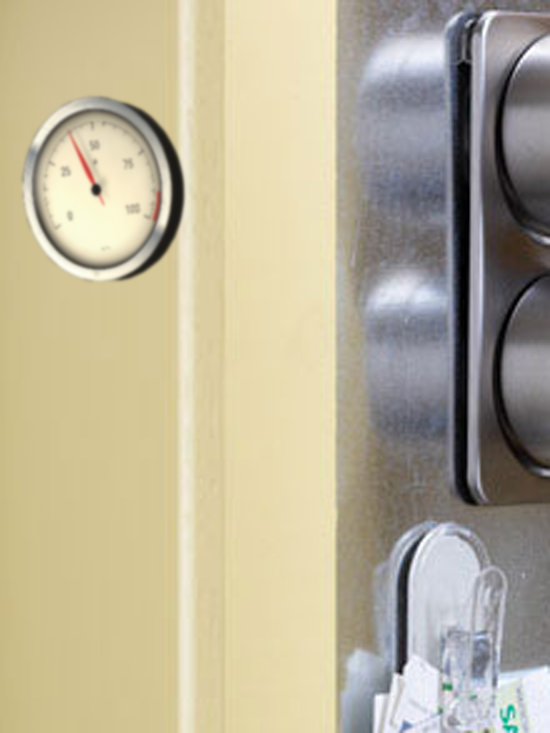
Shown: 40
